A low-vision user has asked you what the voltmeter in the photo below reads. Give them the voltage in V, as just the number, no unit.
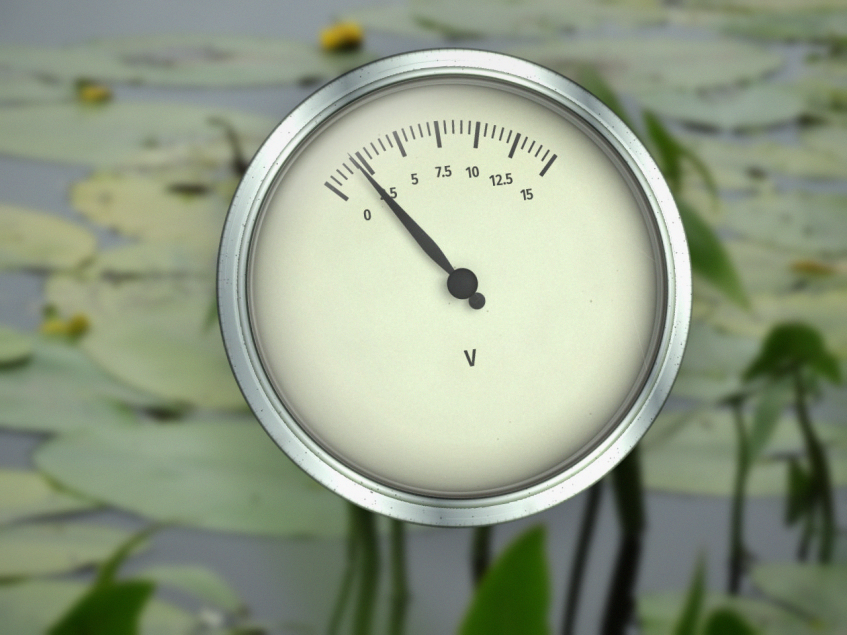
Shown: 2
